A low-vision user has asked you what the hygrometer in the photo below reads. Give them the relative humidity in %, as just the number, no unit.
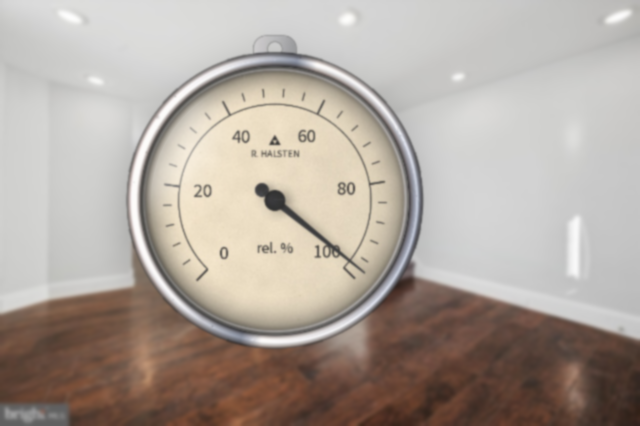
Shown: 98
